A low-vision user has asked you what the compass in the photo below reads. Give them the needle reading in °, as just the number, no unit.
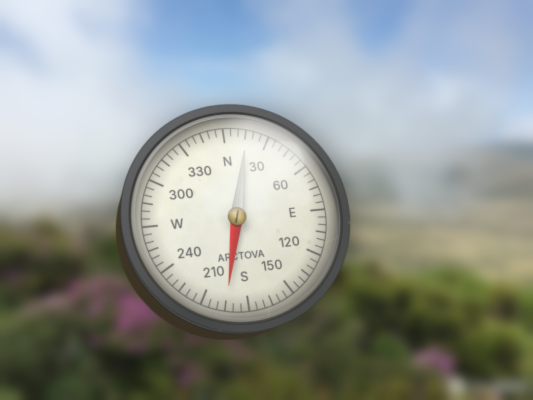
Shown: 195
